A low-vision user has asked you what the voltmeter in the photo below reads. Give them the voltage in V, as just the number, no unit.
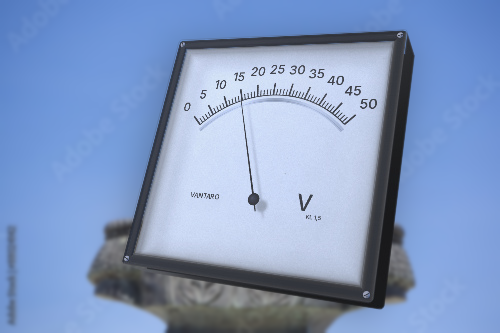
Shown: 15
